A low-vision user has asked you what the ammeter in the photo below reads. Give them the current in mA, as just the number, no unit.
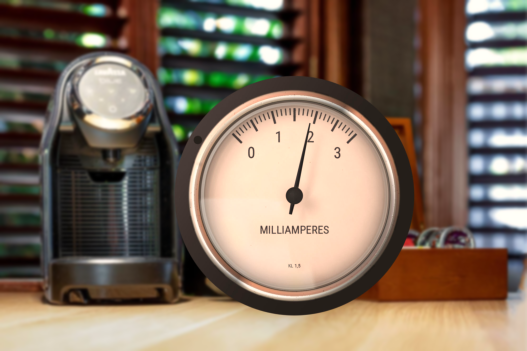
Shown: 1.9
